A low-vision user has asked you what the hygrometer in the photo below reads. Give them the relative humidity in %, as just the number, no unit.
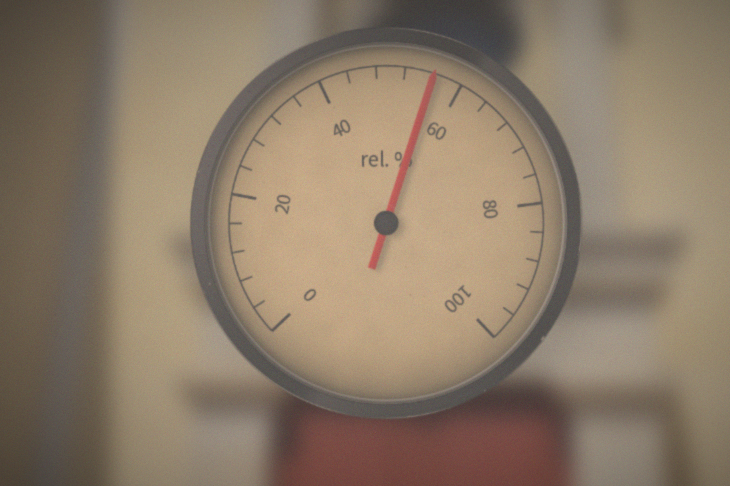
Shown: 56
